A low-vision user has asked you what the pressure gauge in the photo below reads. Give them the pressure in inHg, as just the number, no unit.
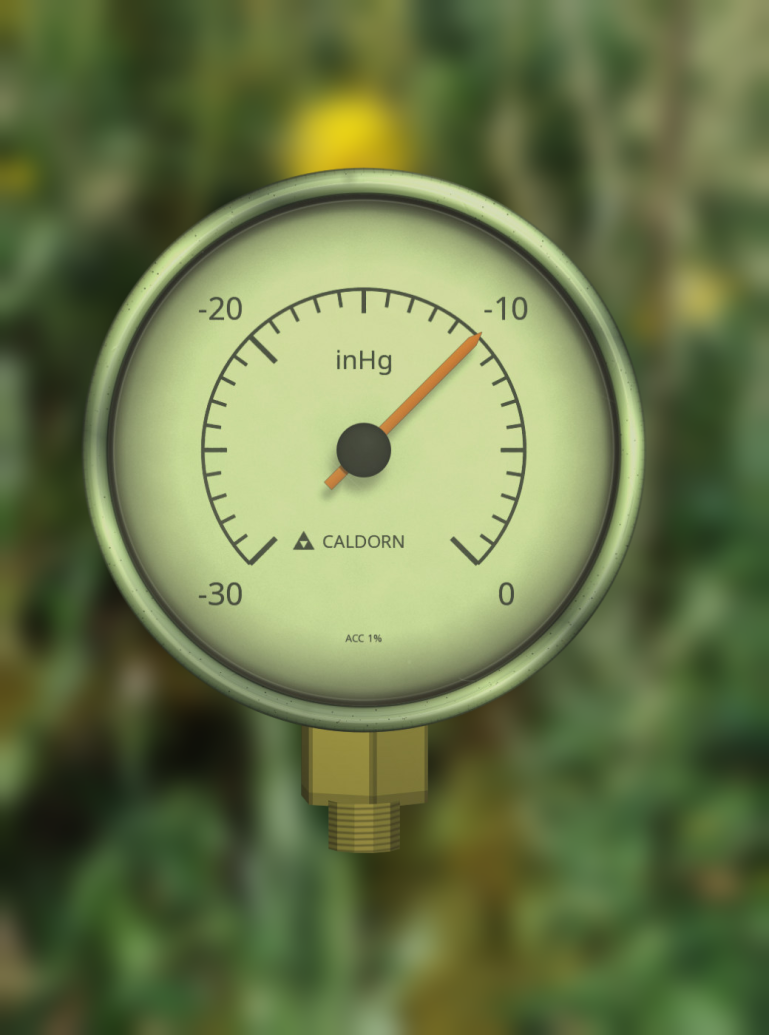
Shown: -10
